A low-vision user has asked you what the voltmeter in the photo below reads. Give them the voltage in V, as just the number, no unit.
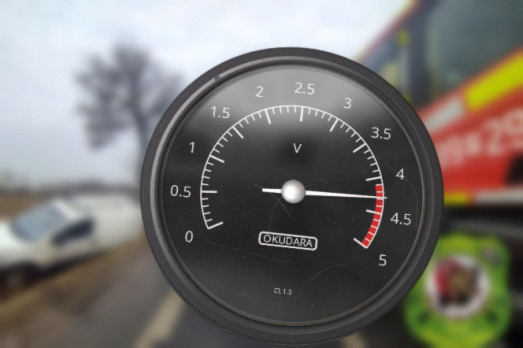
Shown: 4.3
